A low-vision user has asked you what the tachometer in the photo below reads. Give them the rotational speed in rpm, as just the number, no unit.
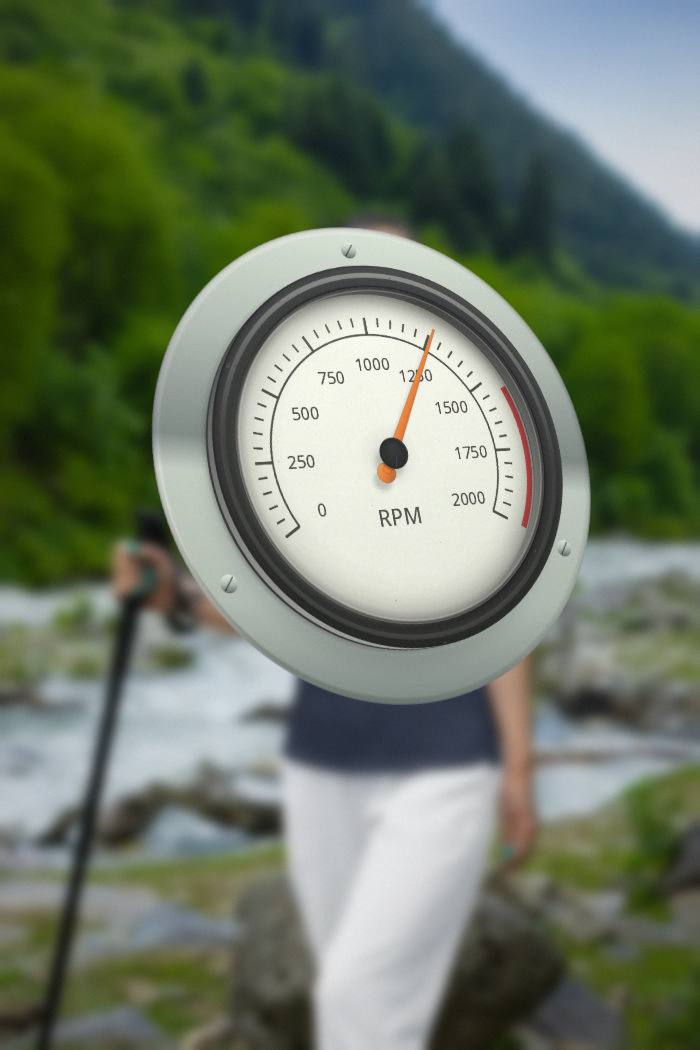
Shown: 1250
